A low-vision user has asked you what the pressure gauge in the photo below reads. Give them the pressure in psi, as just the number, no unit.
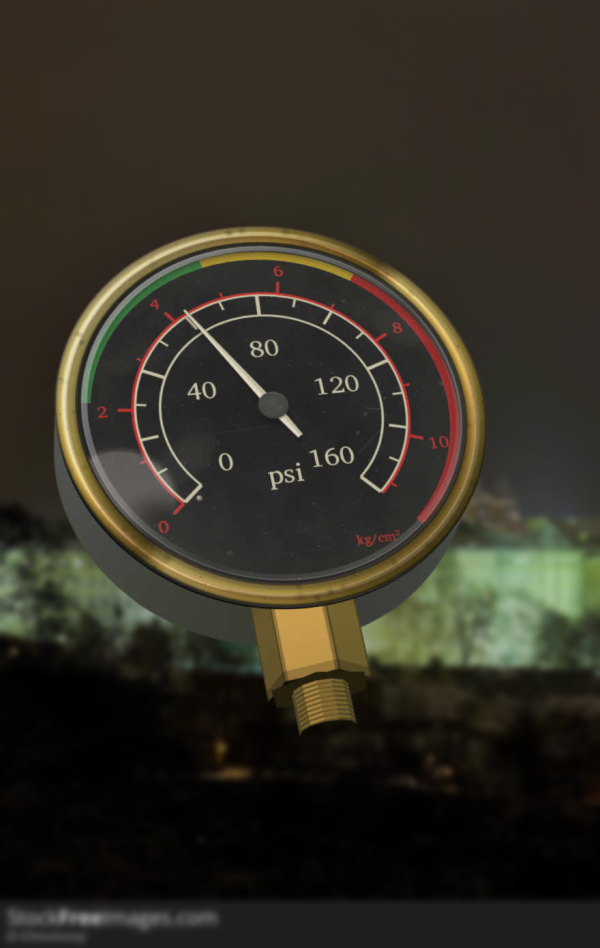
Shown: 60
